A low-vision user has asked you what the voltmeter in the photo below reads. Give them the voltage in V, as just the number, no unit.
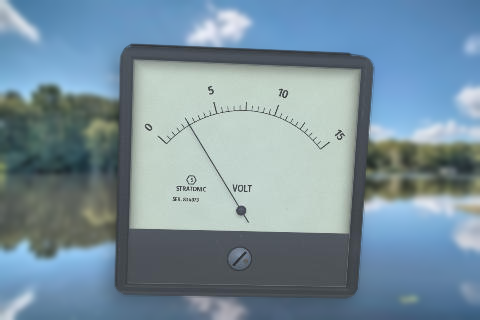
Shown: 2.5
